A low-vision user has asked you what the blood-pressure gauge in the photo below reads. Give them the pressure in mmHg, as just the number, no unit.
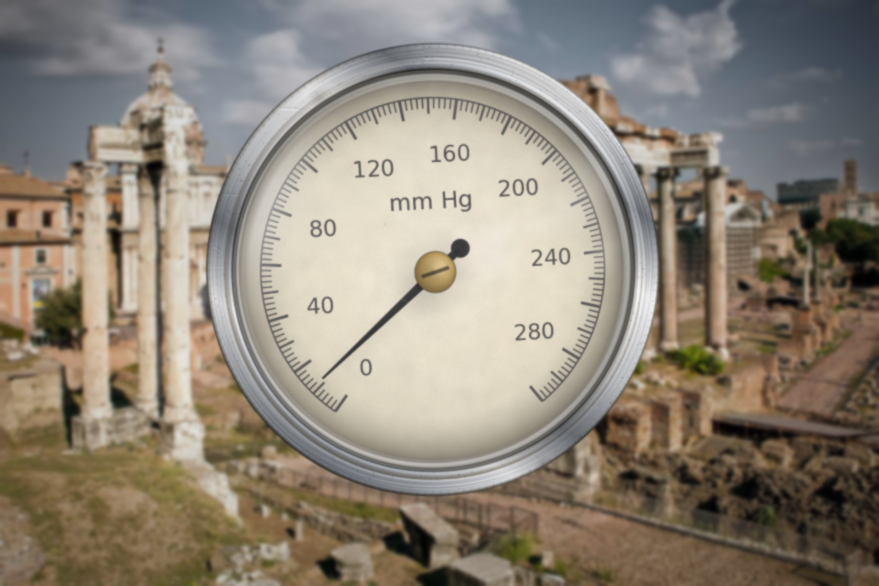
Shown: 12
